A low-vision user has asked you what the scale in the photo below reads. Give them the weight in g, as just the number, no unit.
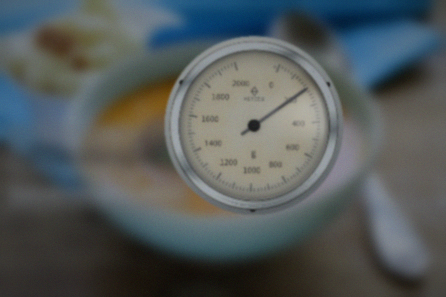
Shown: 200
